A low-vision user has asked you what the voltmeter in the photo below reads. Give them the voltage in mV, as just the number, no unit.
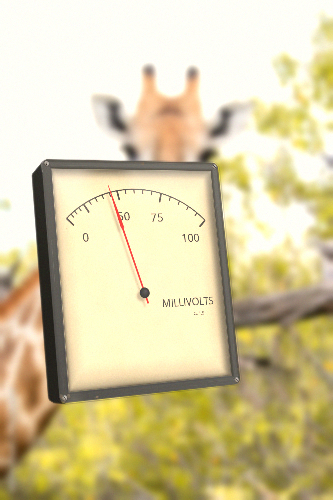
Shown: 45
